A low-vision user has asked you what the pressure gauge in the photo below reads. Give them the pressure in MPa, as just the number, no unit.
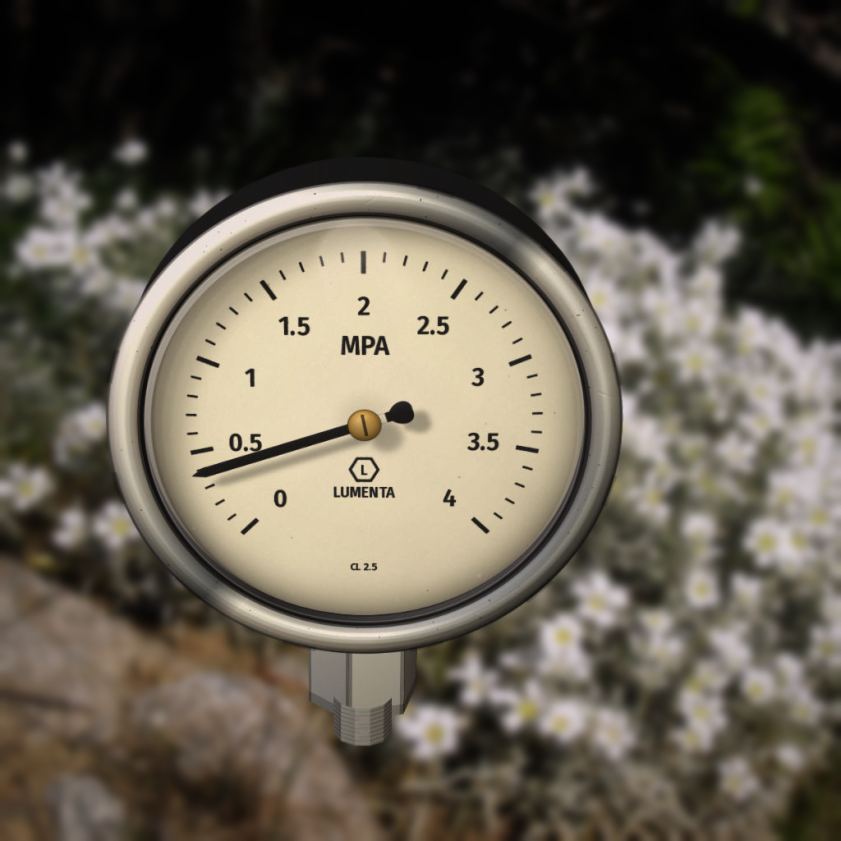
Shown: 0.4
